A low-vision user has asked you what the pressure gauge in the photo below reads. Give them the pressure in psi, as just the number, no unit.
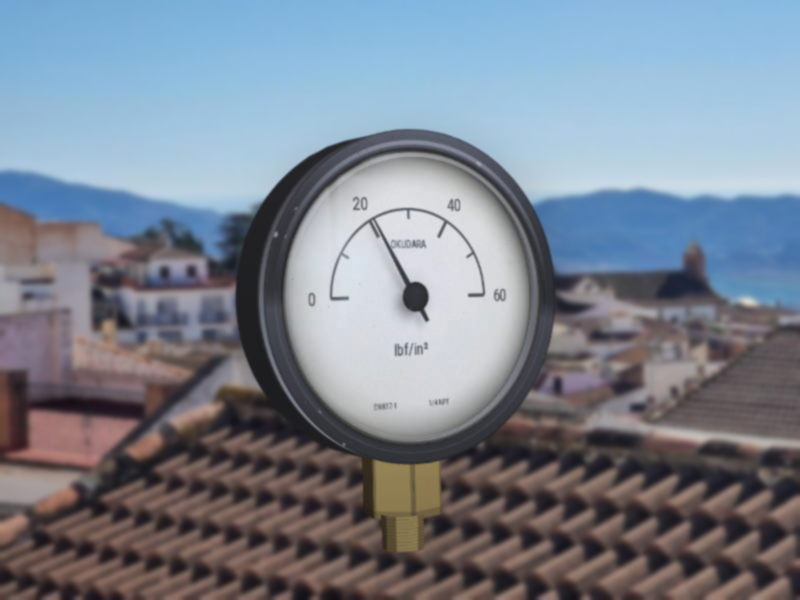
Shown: 20
